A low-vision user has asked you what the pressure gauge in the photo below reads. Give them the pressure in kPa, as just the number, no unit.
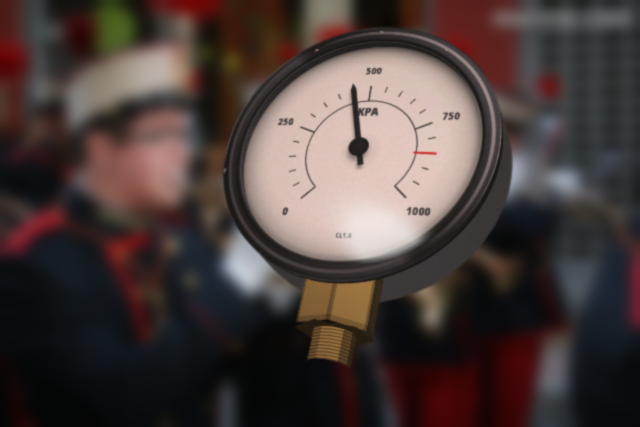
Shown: 450
